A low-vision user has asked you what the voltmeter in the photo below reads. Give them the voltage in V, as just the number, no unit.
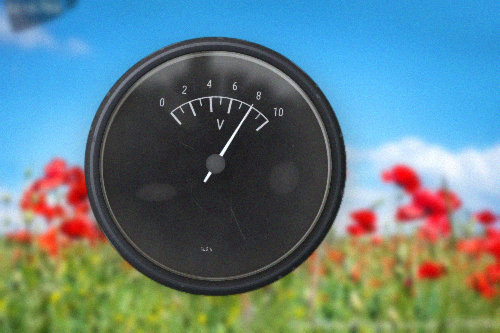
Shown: 8
